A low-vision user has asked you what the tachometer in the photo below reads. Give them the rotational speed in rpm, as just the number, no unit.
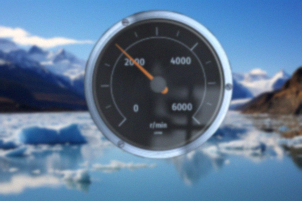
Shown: 2000
